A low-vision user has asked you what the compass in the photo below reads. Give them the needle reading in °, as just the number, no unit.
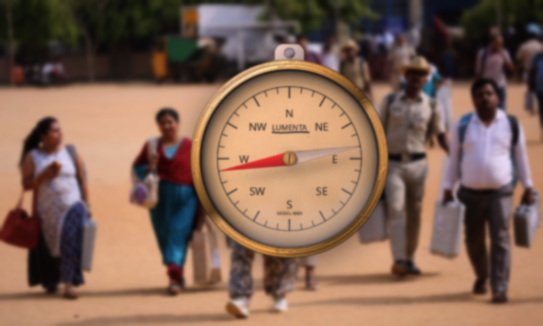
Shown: 260
